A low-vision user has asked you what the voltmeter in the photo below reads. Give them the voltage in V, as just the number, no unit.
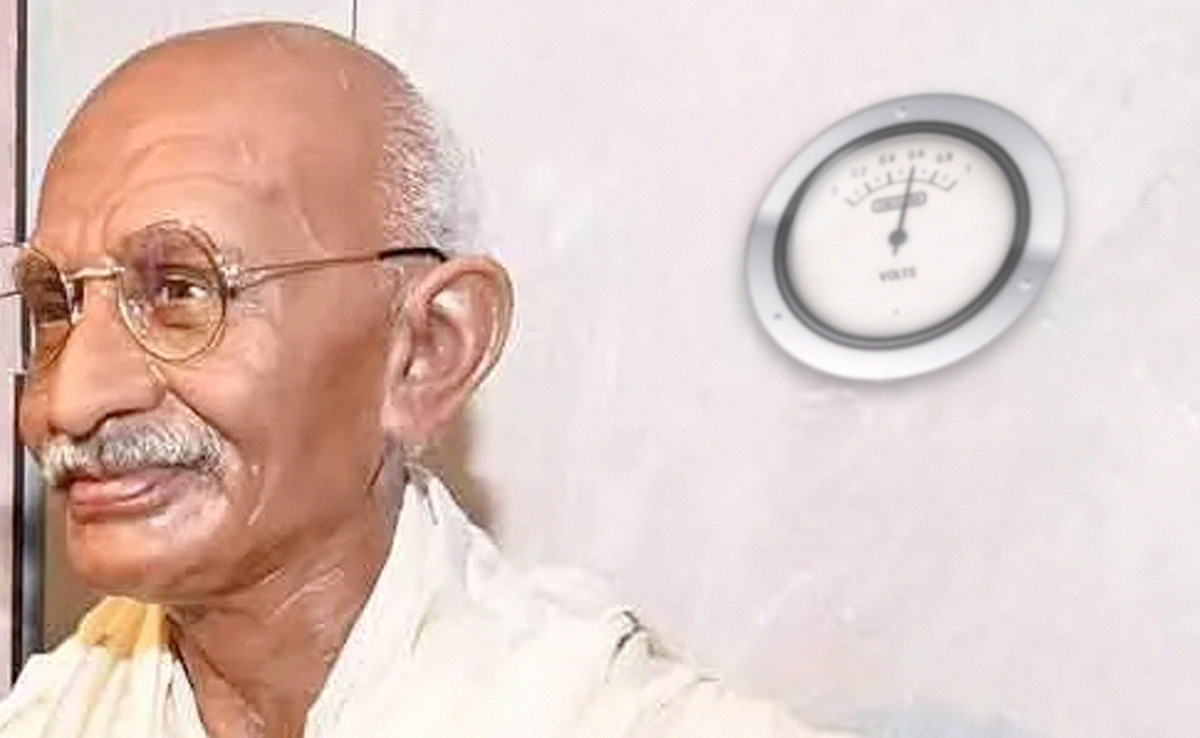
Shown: 0.6
